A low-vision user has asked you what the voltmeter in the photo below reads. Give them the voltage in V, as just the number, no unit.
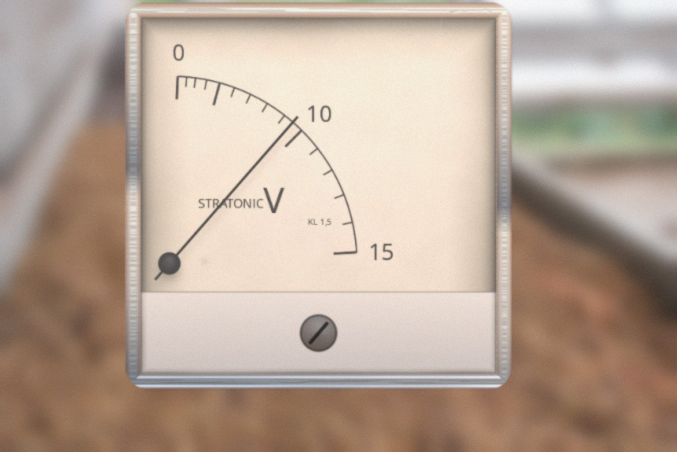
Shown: 9.5
